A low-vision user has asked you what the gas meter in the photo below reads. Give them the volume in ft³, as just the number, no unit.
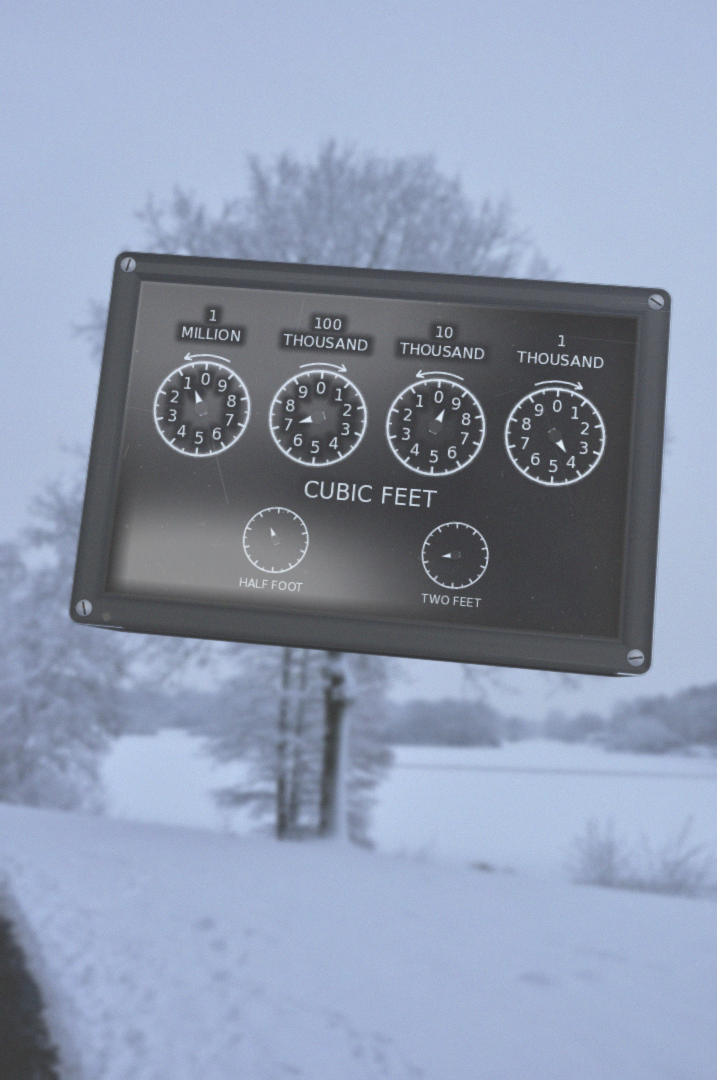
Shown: 69400
